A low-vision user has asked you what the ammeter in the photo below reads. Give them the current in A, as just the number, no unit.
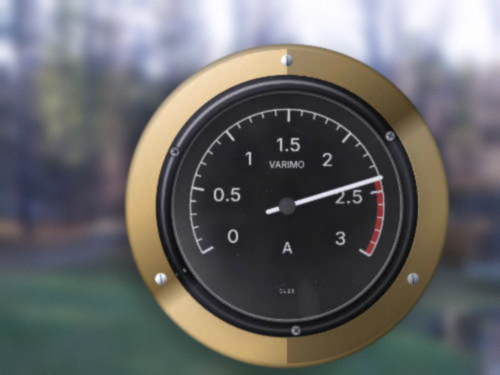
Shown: 2.4
